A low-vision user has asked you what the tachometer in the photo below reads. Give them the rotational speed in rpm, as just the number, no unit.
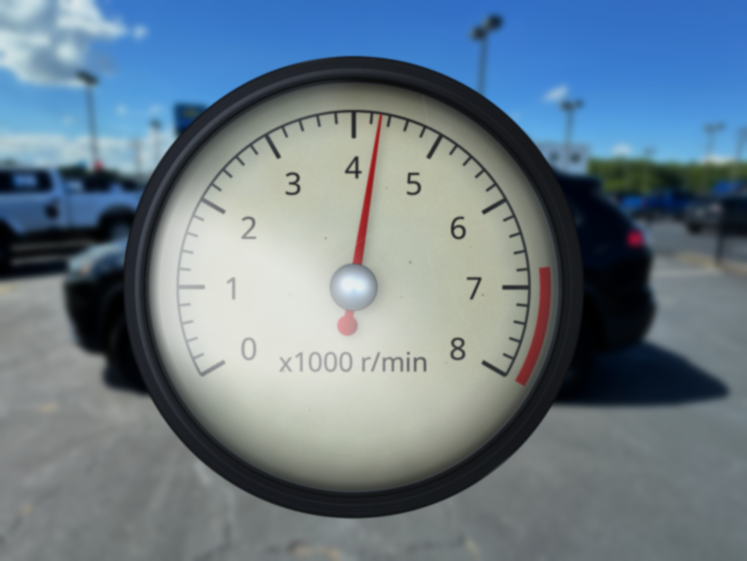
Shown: 4300
